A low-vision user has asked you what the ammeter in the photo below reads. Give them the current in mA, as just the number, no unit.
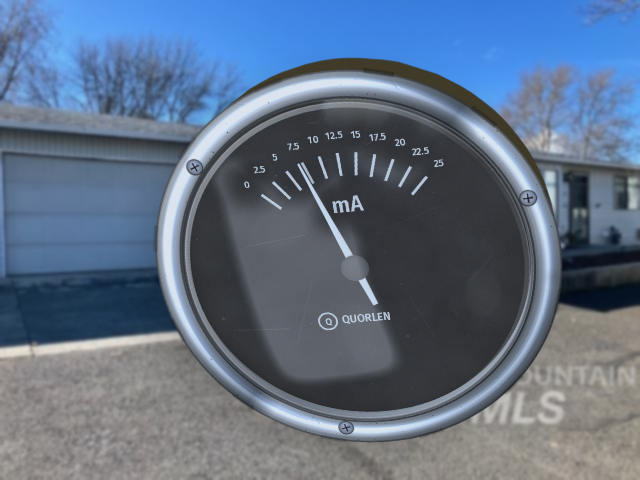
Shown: 7.5
